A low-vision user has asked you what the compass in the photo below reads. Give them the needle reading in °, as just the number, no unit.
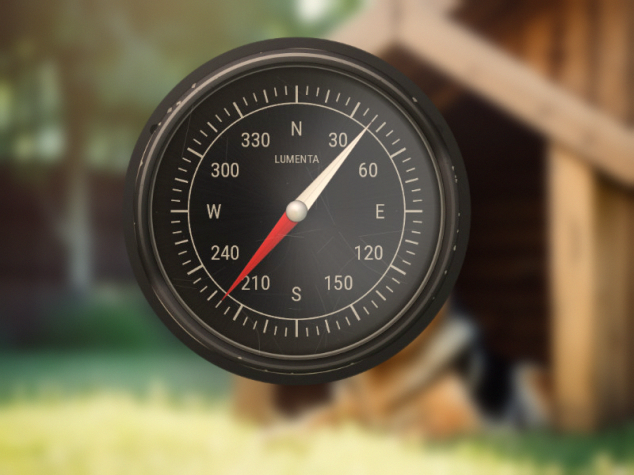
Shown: 220
